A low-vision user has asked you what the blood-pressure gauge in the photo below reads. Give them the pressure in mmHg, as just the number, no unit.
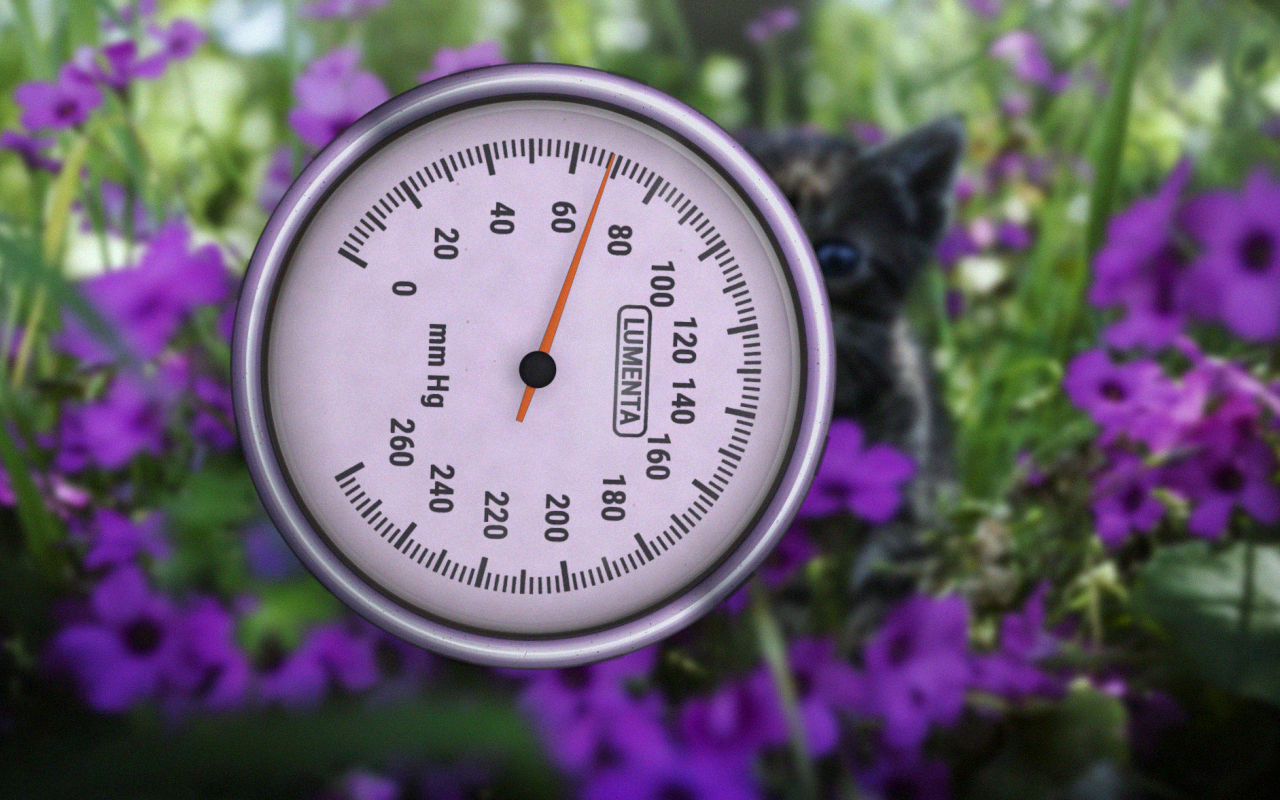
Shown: 68
